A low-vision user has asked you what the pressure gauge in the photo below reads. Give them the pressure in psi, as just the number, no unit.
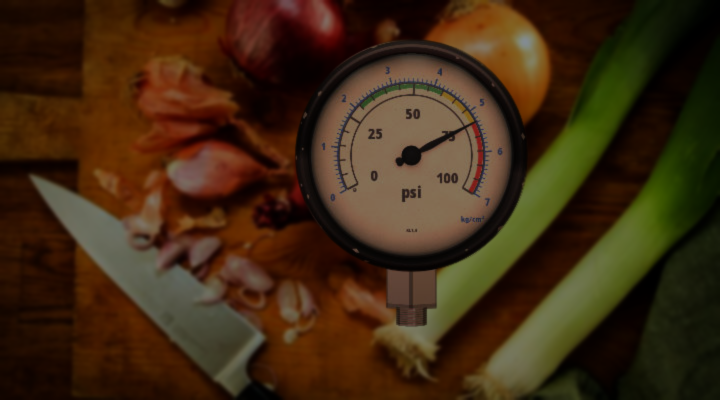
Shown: 75
